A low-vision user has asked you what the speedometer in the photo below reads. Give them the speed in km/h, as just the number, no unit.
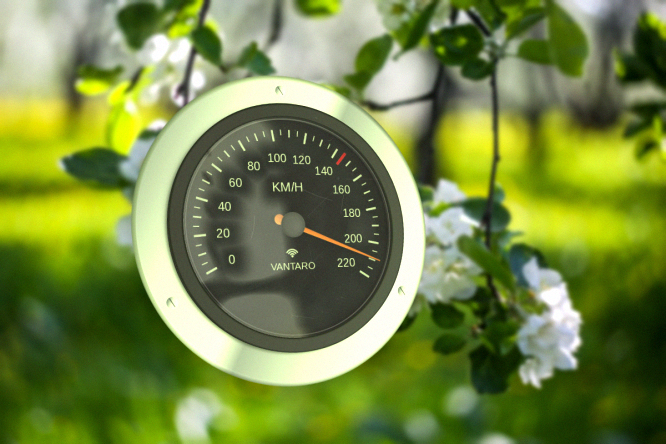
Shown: 210
